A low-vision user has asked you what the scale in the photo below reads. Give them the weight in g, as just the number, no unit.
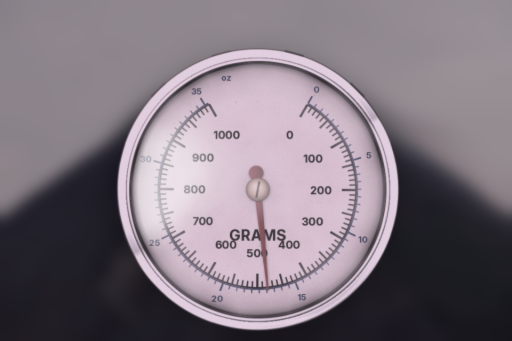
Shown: 480
